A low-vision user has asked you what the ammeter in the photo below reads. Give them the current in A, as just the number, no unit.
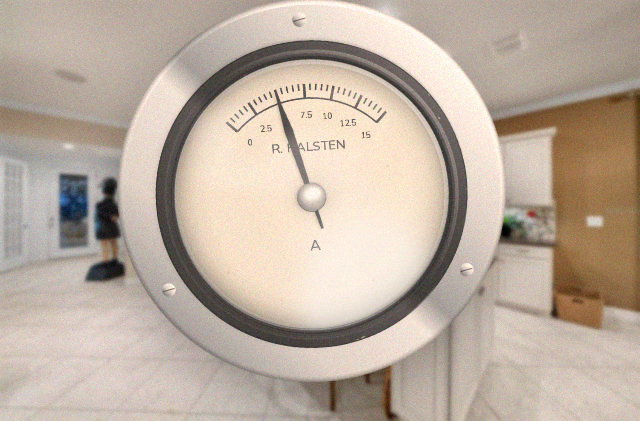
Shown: 5
